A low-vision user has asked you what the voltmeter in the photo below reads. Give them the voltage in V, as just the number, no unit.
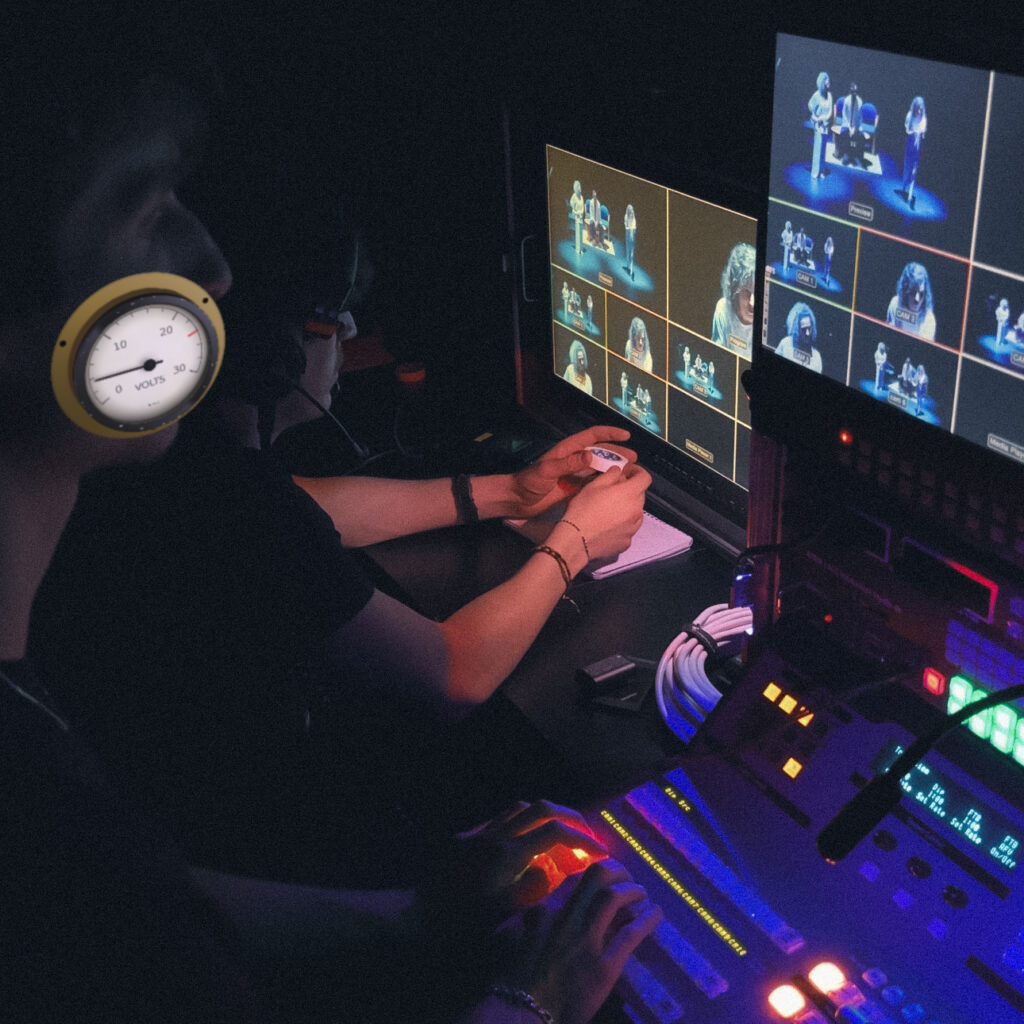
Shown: 4
